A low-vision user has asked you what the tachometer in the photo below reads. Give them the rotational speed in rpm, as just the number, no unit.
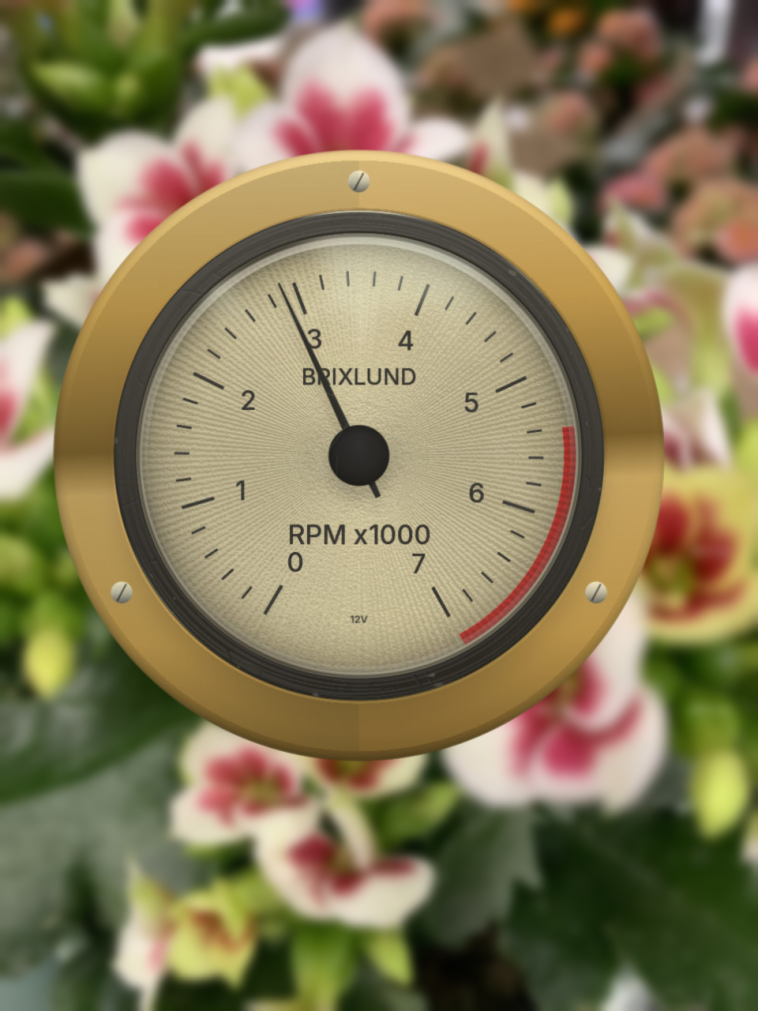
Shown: 2900
